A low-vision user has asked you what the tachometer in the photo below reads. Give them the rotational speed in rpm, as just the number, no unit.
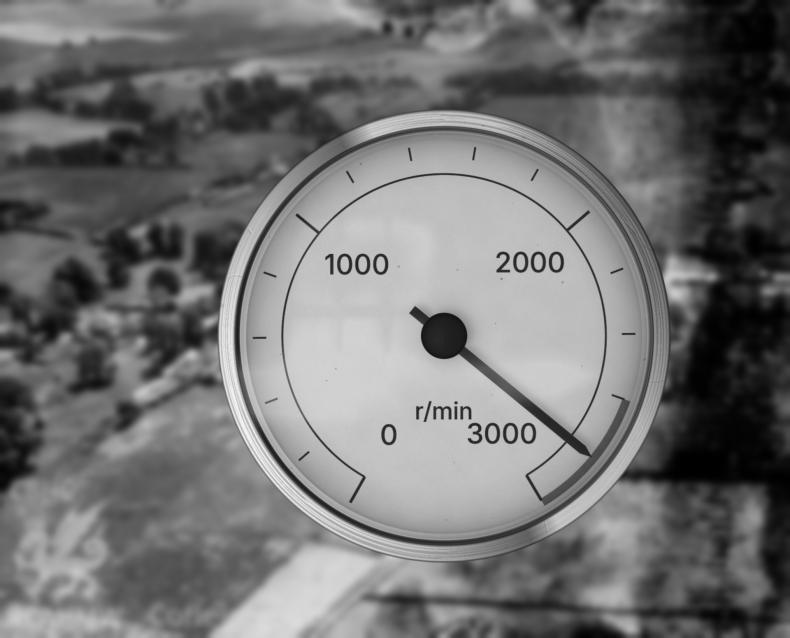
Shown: 2800
